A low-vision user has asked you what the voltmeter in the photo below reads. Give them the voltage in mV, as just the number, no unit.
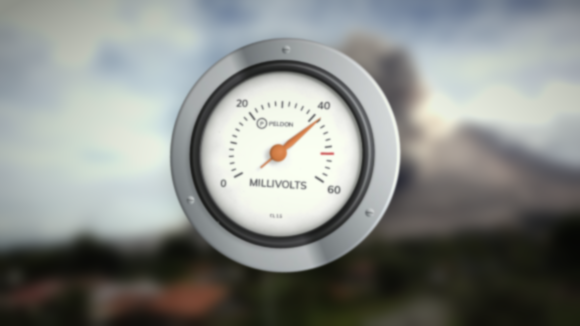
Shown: 42
